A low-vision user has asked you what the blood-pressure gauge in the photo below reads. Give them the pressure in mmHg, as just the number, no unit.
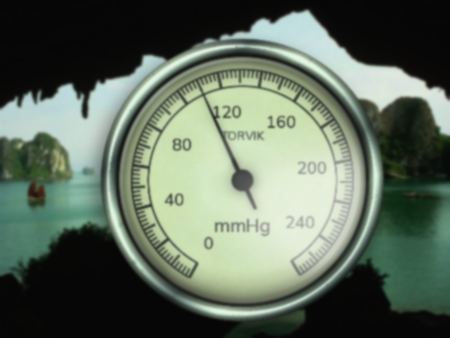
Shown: 110
